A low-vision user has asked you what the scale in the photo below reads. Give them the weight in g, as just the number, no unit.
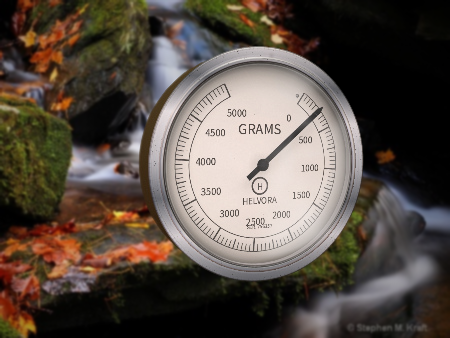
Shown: 250
